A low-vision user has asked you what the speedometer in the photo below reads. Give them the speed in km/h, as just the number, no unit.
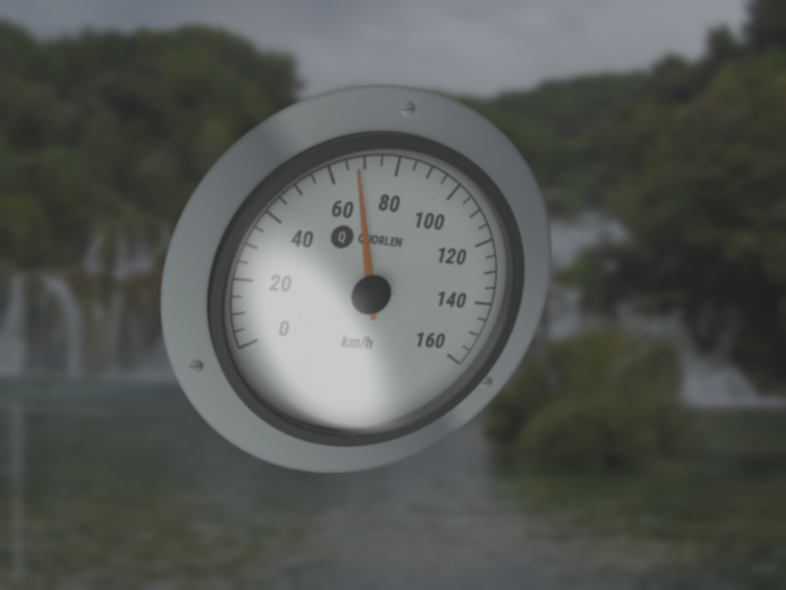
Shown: 67.5
